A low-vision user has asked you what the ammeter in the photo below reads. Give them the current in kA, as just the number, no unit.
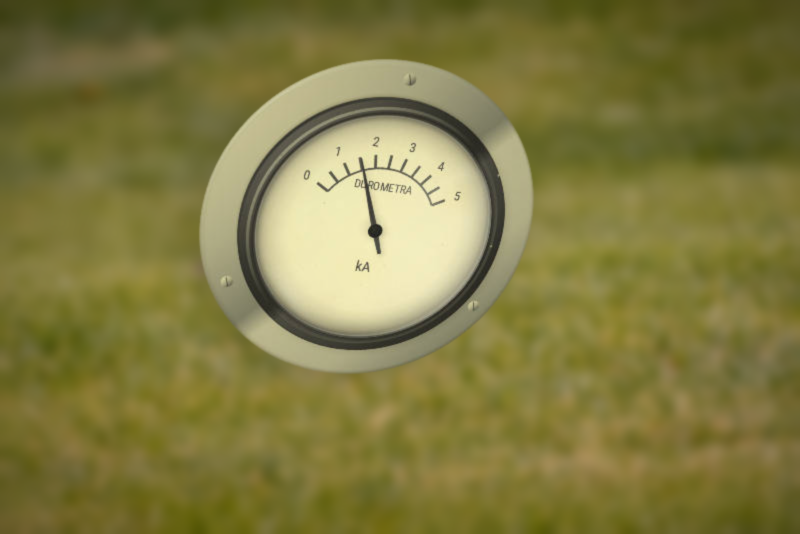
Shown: 1.5
